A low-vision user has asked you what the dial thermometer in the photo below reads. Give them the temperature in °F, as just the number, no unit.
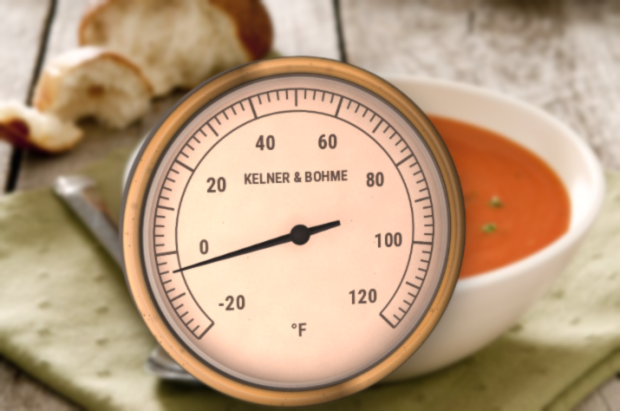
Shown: -4
